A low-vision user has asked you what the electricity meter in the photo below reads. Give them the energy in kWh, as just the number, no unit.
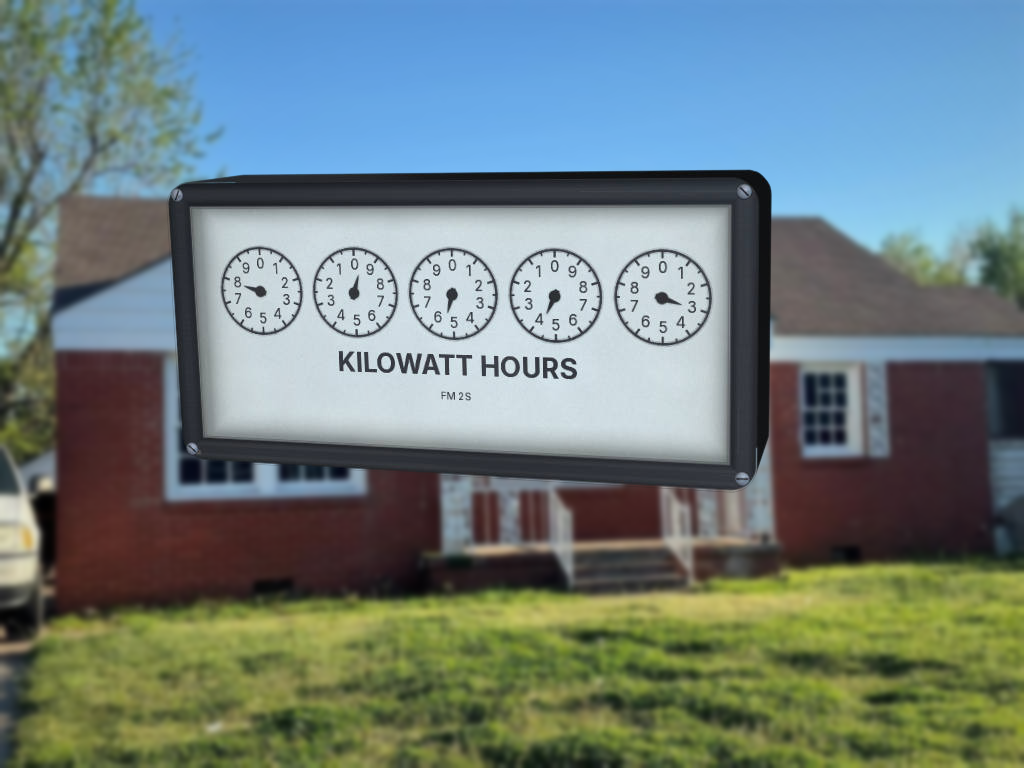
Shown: 79543
